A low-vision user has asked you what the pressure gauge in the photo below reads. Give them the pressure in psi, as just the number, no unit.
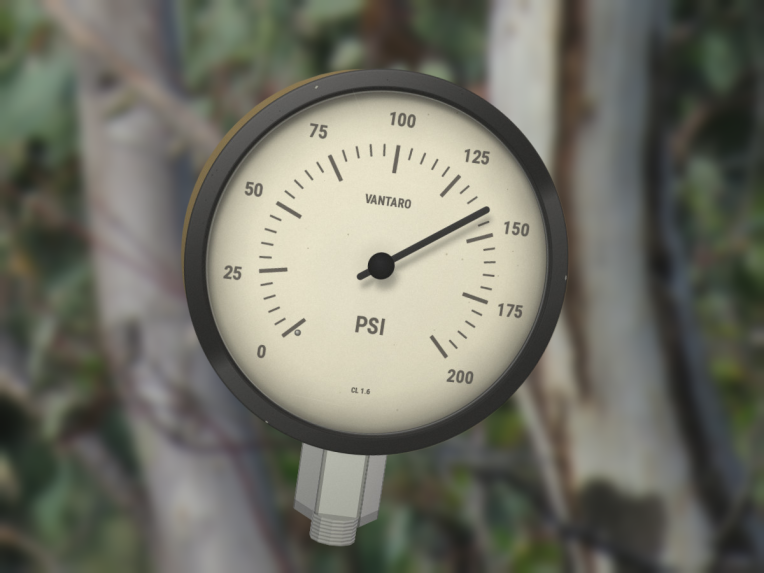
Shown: 140
